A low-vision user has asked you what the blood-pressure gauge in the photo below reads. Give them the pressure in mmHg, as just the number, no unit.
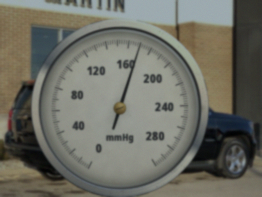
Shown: 170
